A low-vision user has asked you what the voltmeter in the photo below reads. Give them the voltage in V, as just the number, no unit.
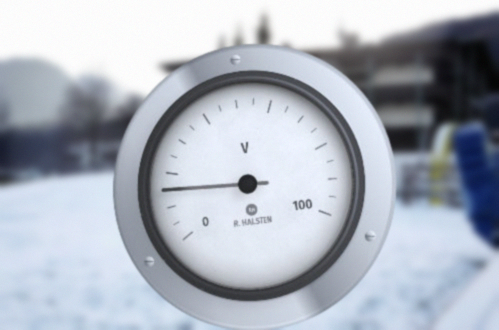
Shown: 15
